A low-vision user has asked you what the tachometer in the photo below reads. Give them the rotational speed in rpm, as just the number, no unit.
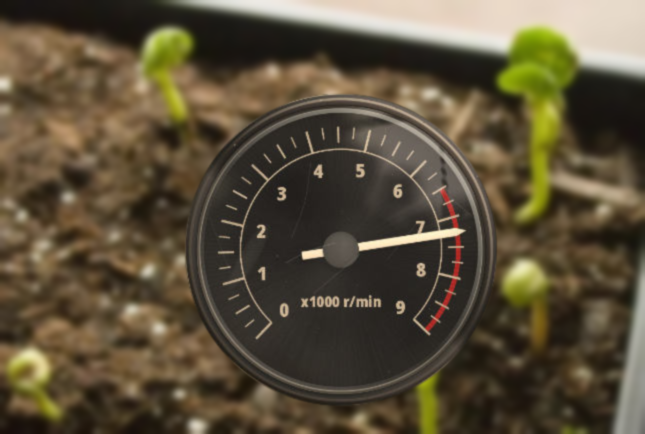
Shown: 7250
